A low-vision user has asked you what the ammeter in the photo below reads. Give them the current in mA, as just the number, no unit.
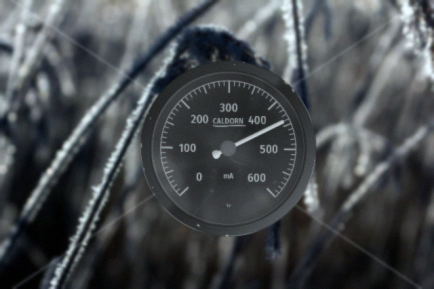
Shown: 440
